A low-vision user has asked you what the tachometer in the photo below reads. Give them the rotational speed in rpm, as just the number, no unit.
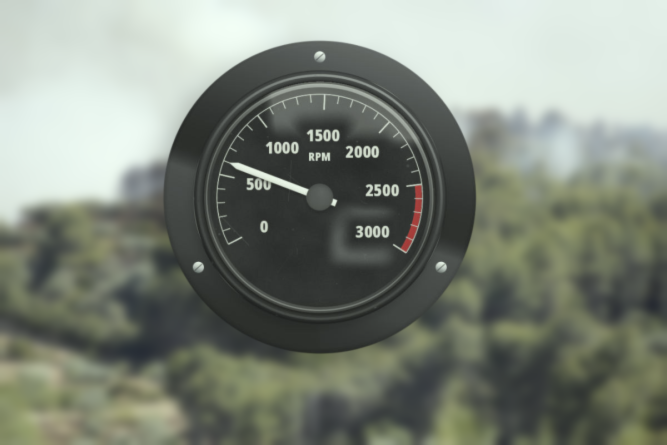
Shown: 600
